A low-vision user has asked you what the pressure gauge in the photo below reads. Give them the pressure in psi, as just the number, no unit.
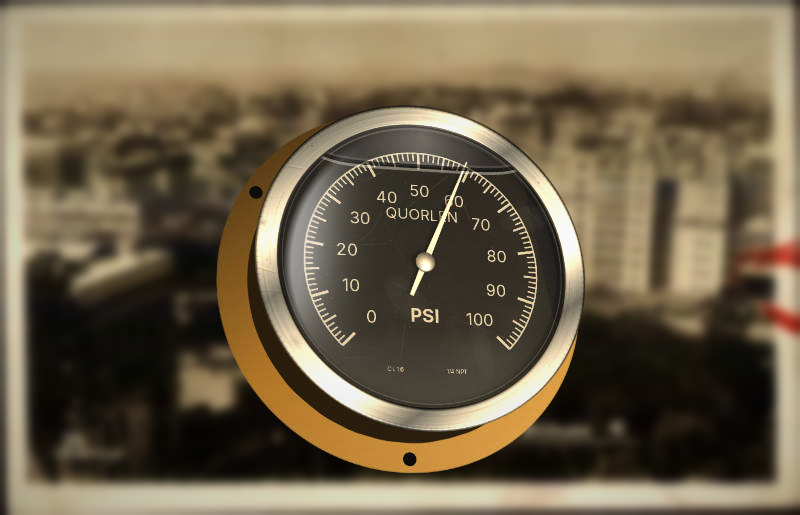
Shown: 59
